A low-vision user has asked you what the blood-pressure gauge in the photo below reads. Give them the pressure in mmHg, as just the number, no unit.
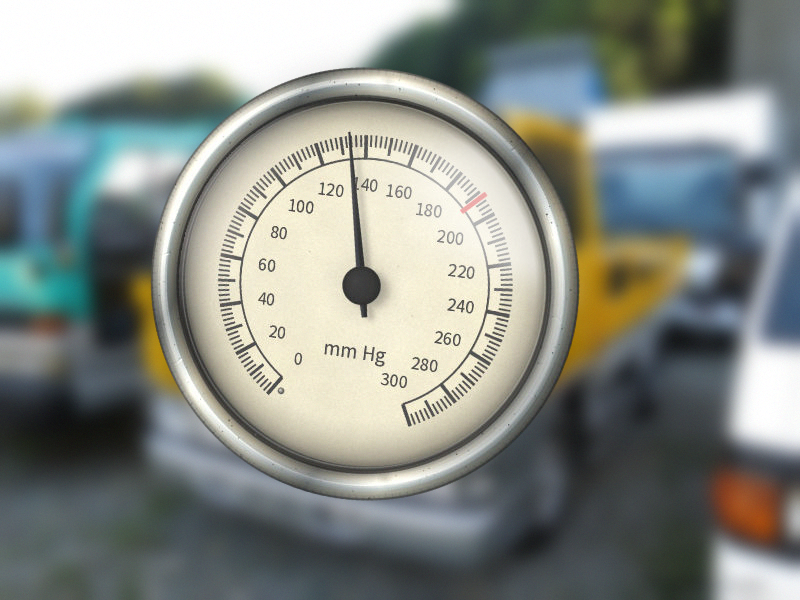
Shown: 134
